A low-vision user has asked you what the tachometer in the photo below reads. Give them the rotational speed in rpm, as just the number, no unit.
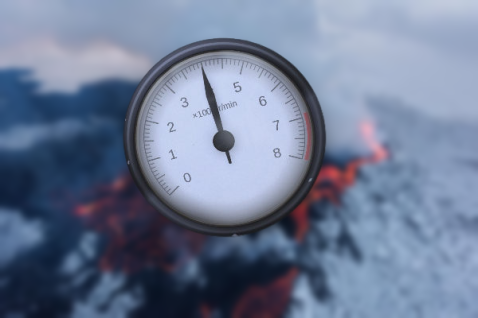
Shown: 4000
